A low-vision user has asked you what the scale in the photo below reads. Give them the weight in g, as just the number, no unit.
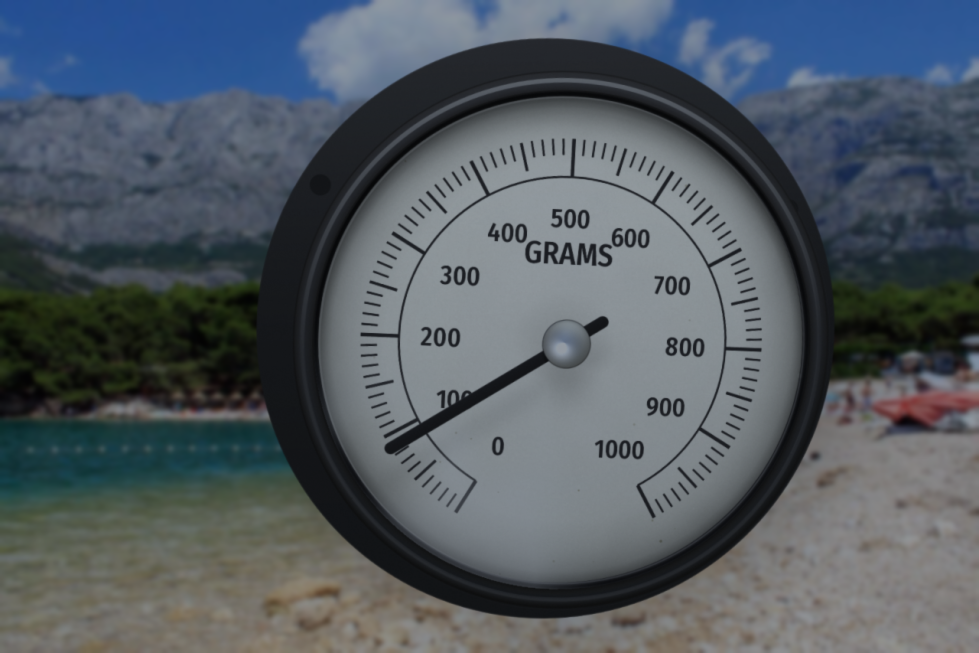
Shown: 90
